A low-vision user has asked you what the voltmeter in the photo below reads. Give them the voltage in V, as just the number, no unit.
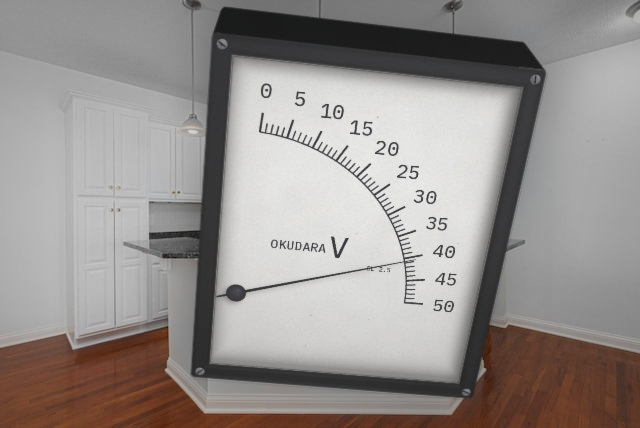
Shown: 40
